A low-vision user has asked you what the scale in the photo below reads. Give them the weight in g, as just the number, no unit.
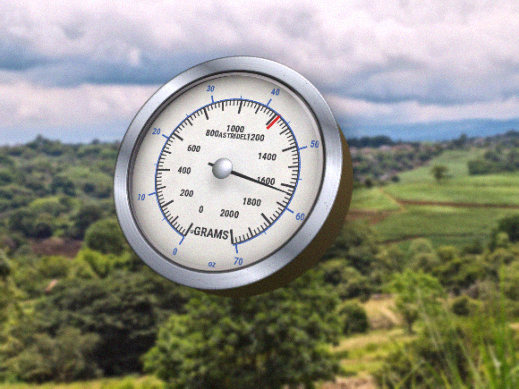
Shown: 1640
